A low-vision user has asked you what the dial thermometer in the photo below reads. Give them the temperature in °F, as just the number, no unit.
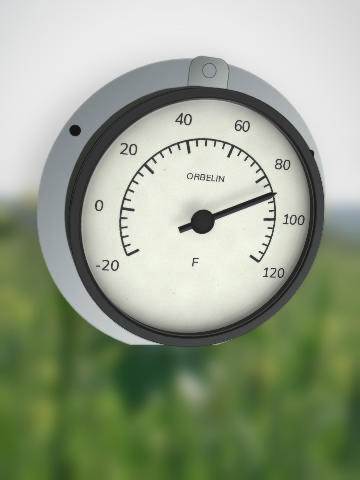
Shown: 88
